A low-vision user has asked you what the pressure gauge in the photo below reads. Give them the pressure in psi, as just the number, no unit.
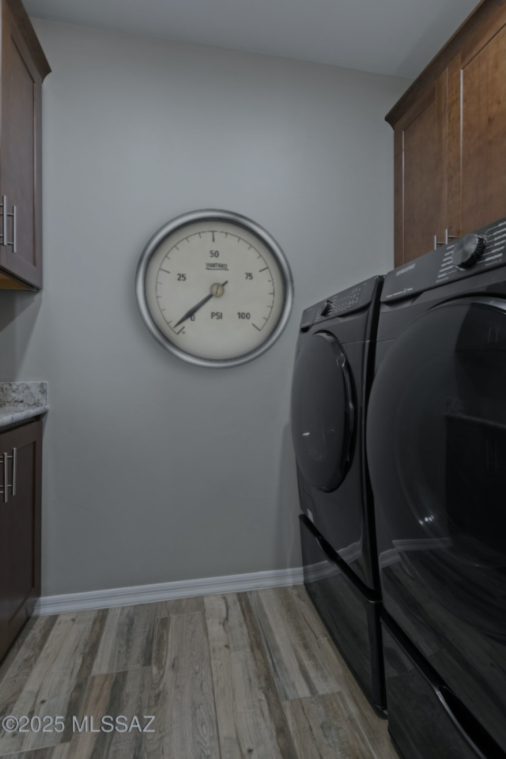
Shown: 2.5
